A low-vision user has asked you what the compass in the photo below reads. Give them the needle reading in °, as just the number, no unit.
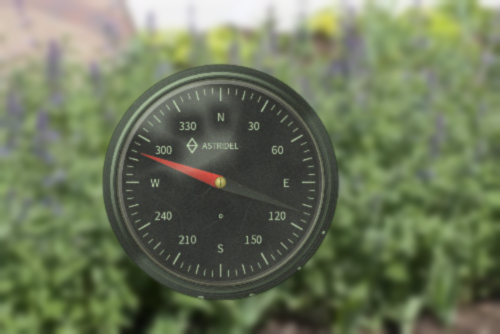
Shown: 290
